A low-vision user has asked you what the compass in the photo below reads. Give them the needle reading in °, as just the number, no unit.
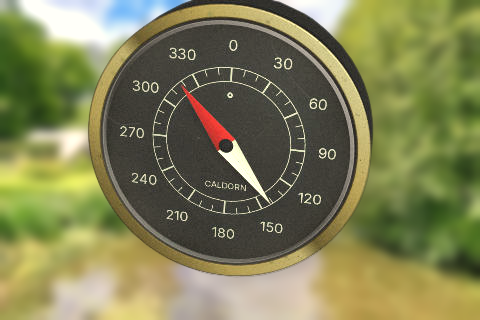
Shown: 320
